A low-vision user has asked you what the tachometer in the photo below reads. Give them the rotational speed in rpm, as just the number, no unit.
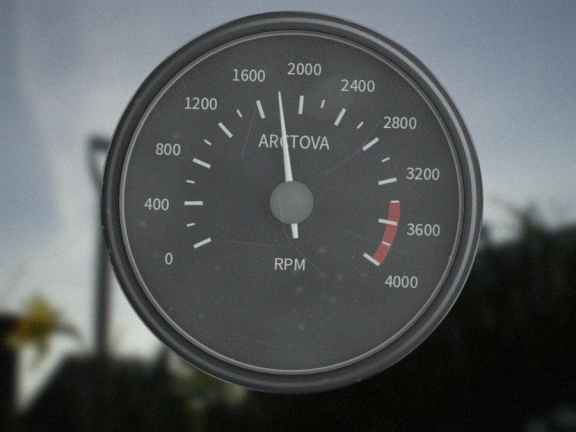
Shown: 1800
